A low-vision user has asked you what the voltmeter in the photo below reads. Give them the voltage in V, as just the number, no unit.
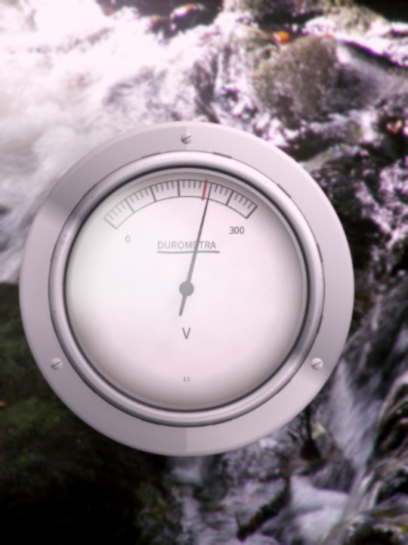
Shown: 210
